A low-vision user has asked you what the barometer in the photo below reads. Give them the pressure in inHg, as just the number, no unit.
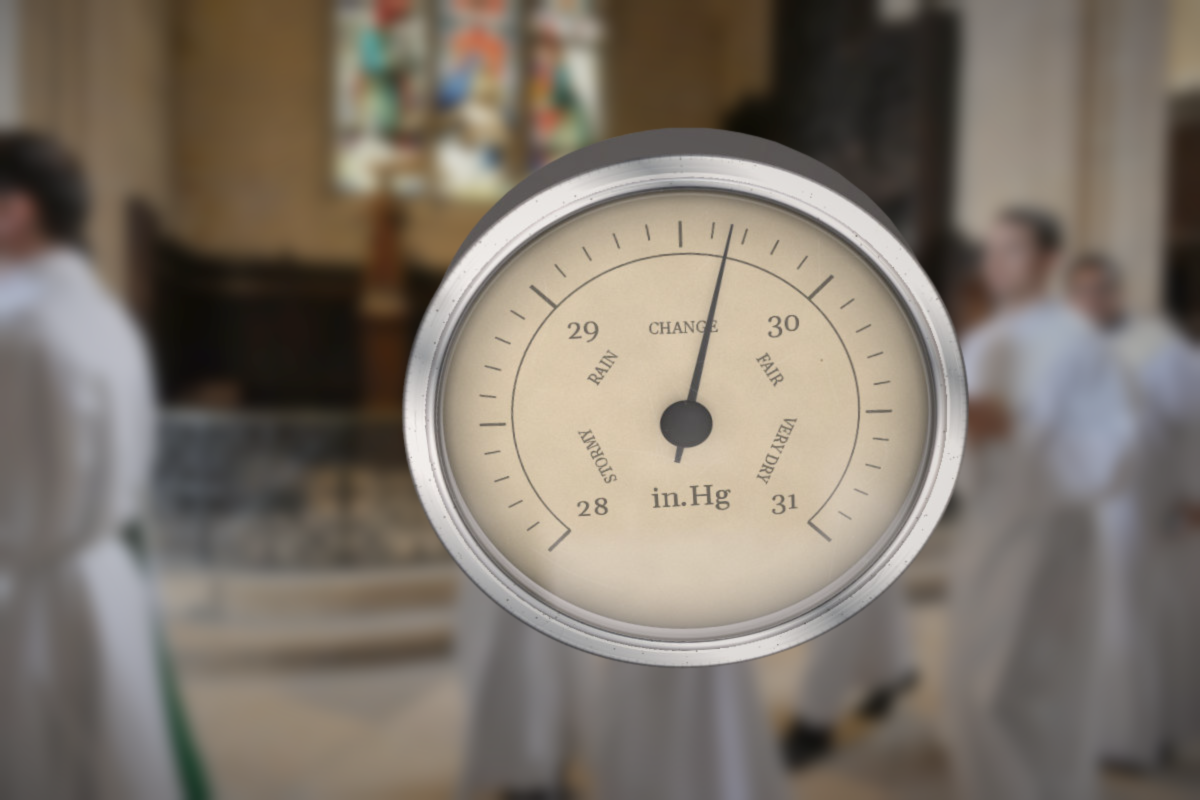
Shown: 29.65
